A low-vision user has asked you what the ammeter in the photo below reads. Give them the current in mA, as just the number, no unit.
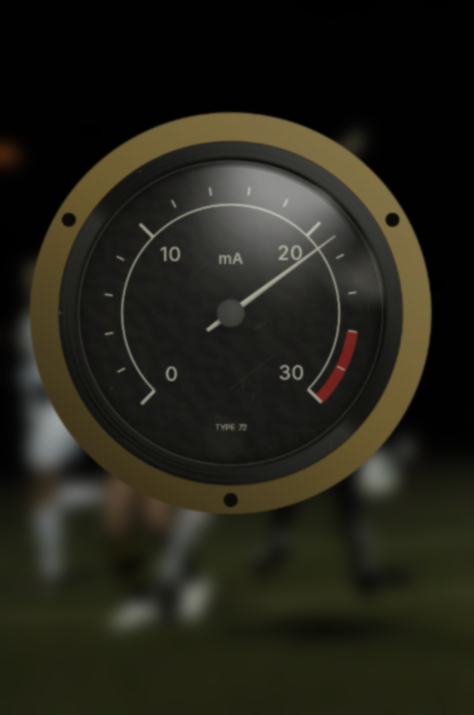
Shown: 21
